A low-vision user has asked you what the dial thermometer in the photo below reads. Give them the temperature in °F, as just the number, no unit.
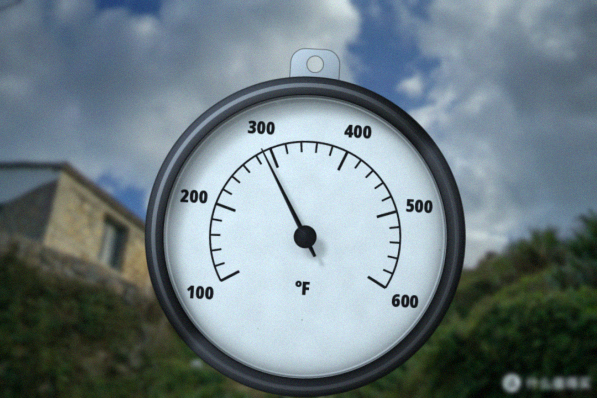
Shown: 290
